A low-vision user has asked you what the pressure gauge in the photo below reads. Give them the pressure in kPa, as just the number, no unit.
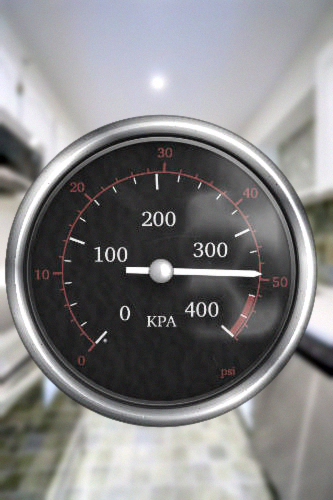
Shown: 340
